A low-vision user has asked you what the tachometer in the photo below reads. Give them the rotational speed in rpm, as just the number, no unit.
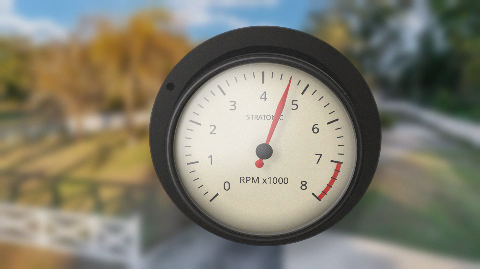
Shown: 4600
